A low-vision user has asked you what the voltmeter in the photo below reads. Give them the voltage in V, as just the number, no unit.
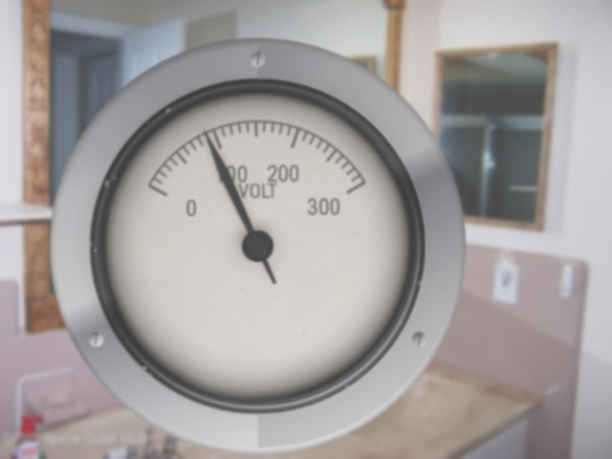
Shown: 90
